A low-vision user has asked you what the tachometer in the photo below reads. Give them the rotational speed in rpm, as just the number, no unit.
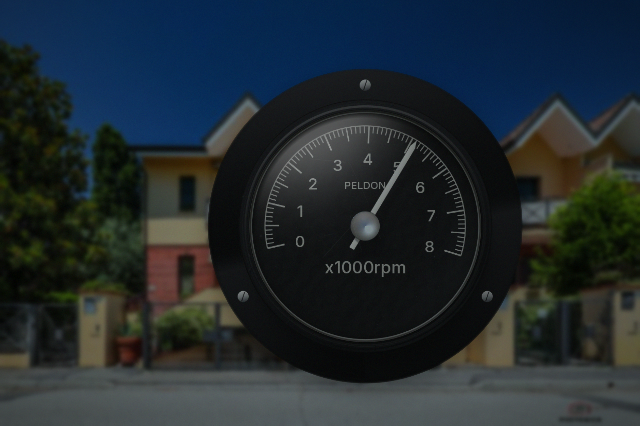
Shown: 5100
